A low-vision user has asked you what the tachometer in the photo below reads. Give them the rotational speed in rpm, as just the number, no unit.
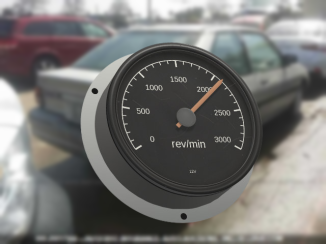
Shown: 2100
